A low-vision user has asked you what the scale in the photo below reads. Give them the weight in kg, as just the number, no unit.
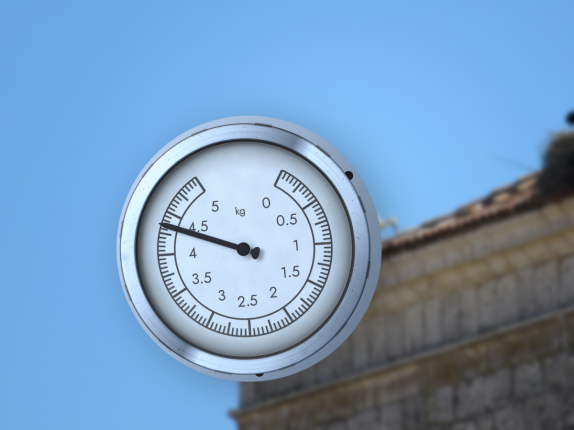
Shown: 4.35
